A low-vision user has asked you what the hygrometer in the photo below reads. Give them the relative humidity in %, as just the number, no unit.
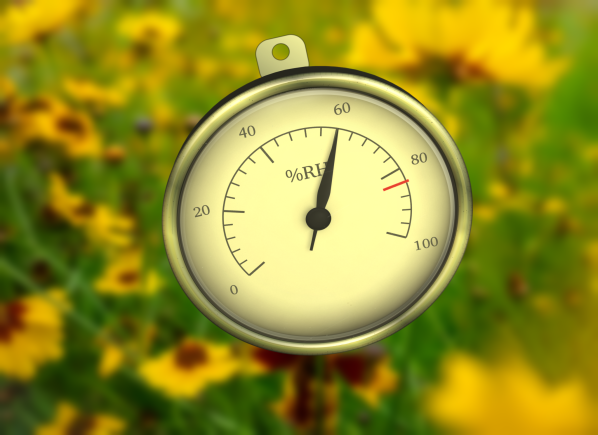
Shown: 60
